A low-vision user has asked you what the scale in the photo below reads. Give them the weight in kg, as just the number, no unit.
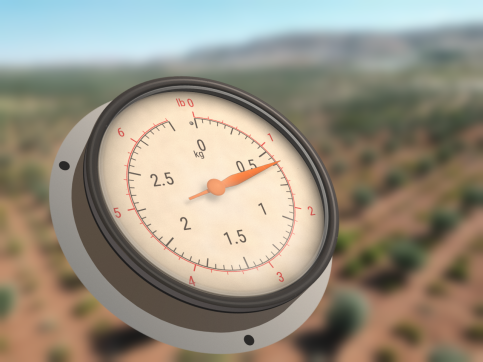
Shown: 0.6
